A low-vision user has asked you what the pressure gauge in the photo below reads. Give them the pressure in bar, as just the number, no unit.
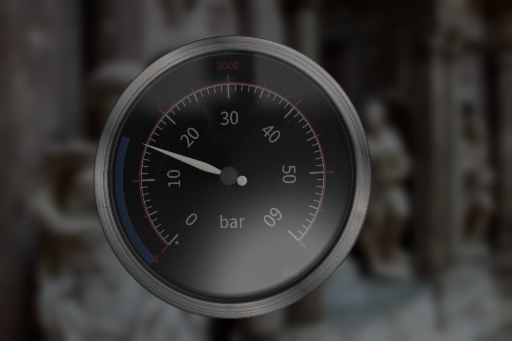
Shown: 15
